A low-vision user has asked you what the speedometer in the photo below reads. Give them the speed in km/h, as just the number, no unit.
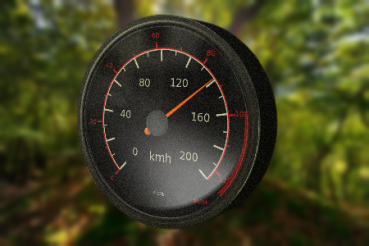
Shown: 140
